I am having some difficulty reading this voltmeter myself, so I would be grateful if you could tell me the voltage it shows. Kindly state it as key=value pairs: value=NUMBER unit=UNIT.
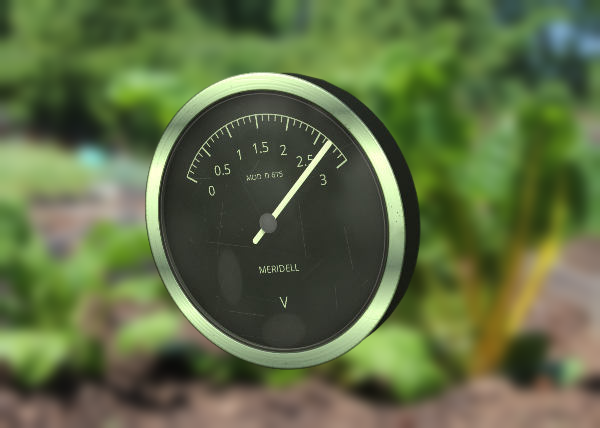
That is value=2.7 unit=V
